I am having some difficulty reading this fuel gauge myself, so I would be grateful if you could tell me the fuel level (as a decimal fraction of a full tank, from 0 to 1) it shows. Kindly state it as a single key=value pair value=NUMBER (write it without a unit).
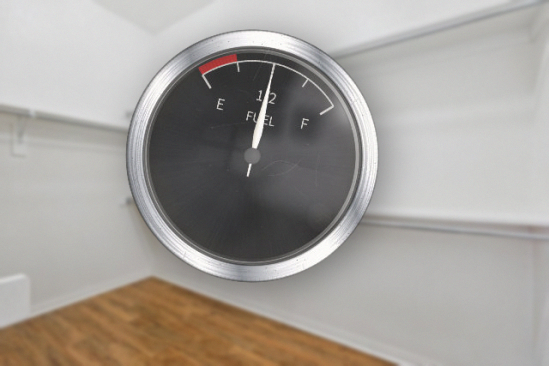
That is value=0.5
